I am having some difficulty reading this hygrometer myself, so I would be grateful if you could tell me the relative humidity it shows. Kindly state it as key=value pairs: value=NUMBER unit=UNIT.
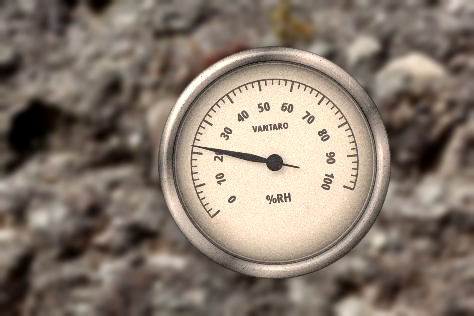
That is value=22 unit=%
